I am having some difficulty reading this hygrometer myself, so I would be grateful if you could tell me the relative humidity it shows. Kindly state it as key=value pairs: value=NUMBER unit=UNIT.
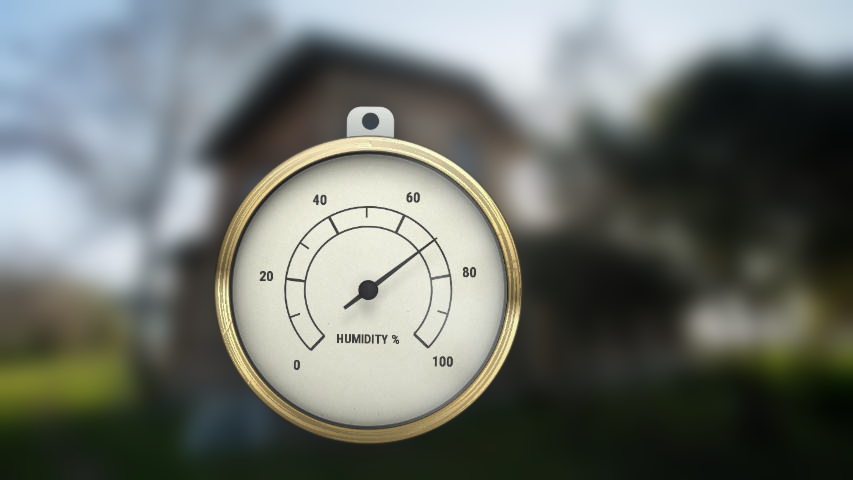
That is value=70 unit=%
